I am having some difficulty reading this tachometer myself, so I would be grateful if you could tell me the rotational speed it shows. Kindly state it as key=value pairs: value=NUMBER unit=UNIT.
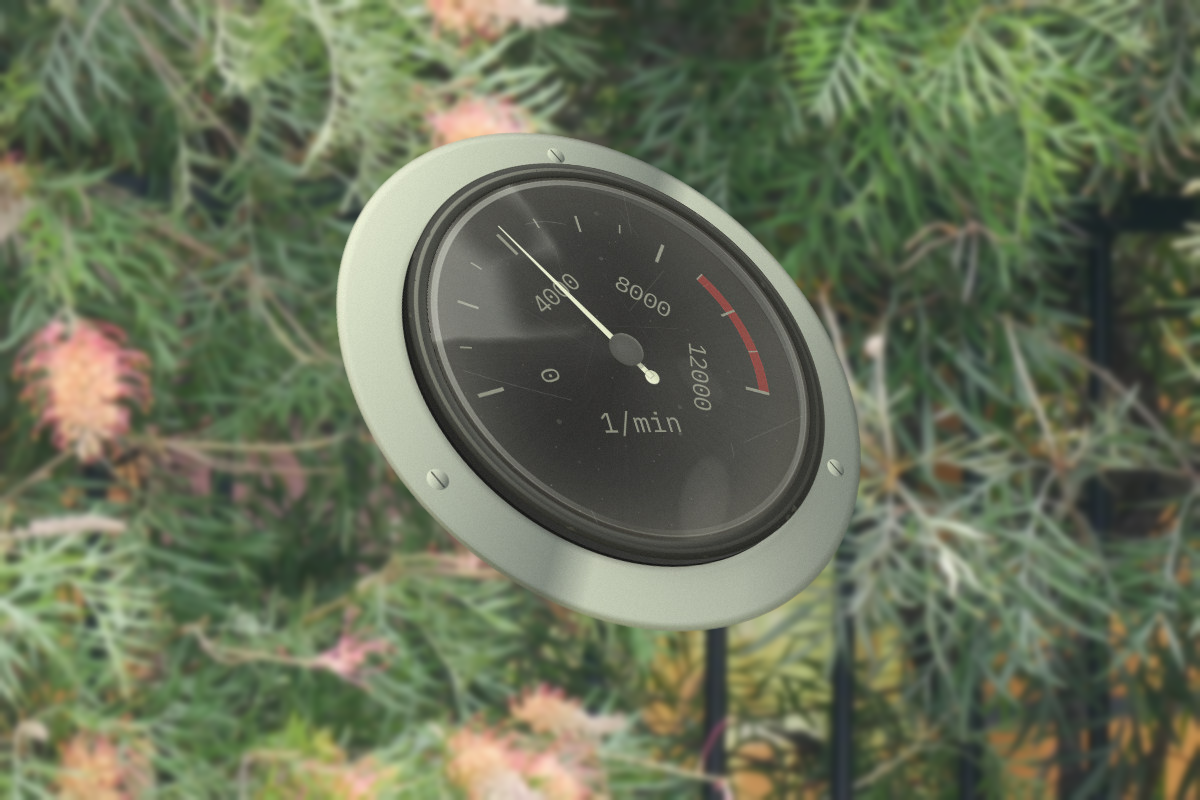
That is value=4000 unit=rpm
